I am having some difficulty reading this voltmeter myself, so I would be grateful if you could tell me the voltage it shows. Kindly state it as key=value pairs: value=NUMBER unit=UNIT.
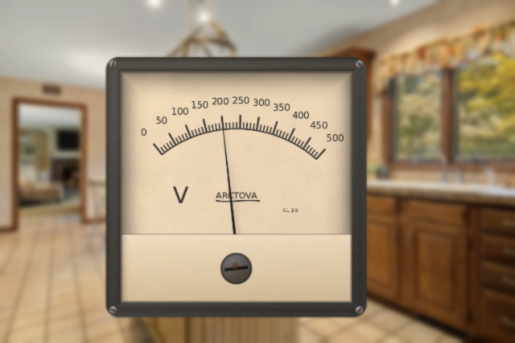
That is value=200 unit=V
